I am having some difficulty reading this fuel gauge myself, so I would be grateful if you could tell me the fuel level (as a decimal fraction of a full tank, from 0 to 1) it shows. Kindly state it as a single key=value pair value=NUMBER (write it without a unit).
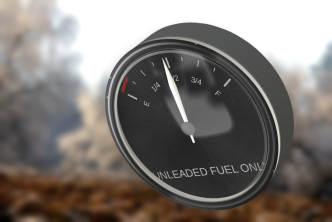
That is value=0.5
